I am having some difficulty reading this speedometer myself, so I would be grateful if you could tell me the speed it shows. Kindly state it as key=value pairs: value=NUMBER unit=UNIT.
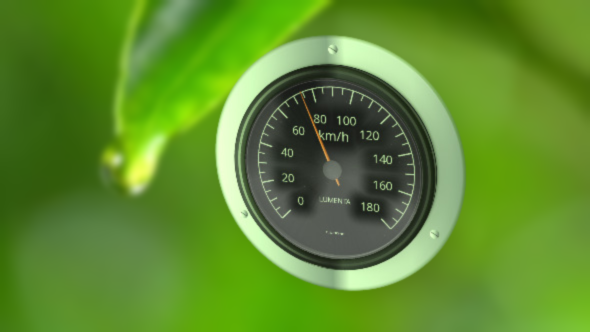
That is value=75 unit=km/h
